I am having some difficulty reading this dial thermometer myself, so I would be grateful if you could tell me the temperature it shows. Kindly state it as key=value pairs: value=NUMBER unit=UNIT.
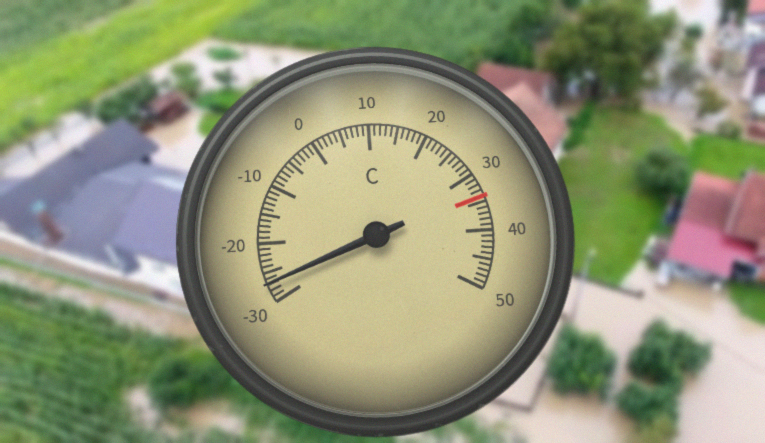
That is value=-27 unit=°C
